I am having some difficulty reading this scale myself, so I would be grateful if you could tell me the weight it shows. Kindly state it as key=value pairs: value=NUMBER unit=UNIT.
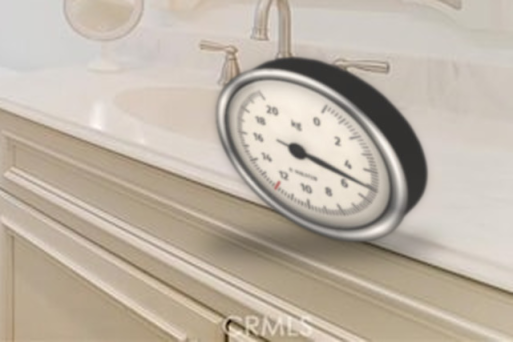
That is value=5 unit=kg
